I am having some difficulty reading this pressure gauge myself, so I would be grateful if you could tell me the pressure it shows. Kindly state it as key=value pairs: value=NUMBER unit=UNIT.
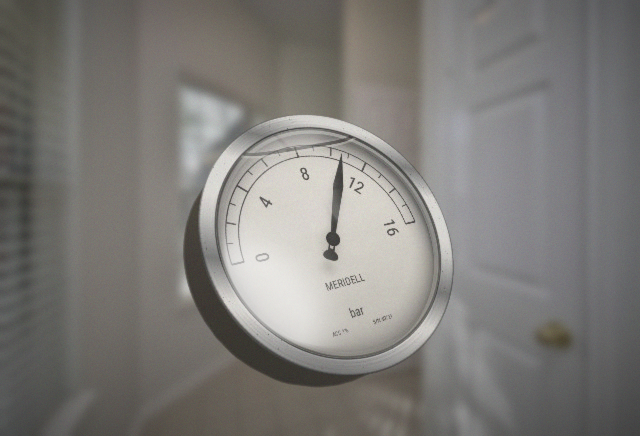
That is value=10.5 unit=bar
